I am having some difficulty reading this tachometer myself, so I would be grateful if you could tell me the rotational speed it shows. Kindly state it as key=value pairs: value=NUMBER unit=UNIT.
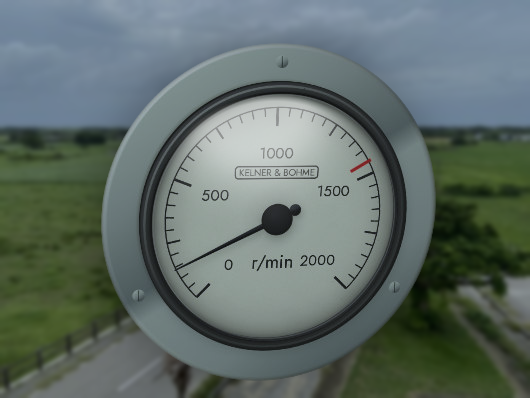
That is value=150 unit=rpm
